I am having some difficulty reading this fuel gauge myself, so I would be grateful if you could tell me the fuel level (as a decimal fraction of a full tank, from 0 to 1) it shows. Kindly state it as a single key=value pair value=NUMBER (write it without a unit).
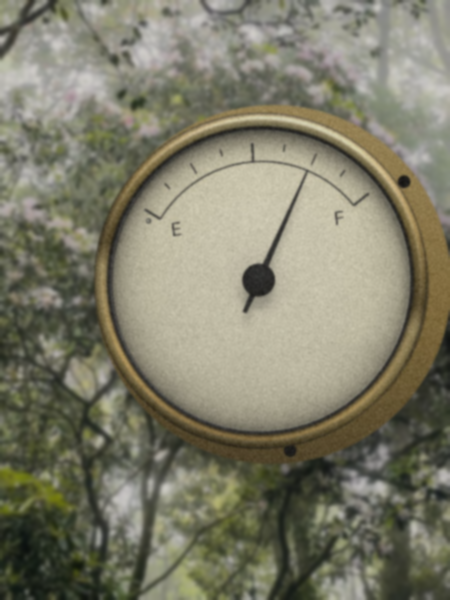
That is value=0.75
